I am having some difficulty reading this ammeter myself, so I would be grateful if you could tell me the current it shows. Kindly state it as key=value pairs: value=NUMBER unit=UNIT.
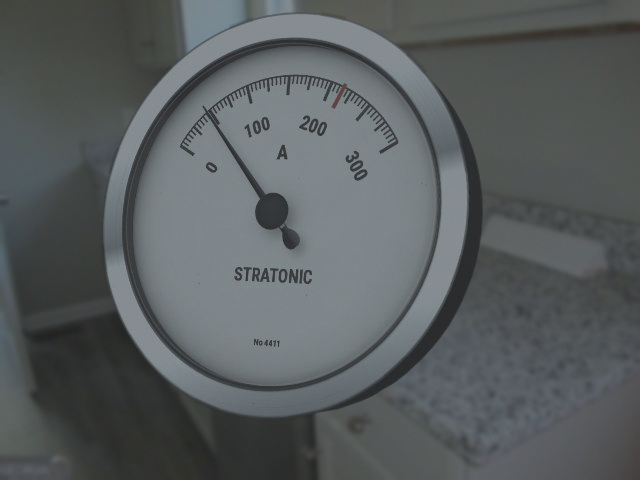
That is value=50 unit=A
